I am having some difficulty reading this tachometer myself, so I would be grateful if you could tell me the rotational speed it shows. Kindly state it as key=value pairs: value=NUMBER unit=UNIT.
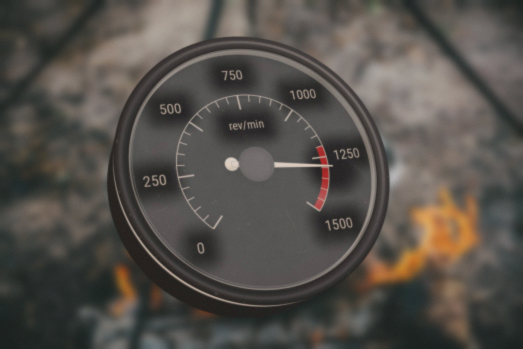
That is value=1300 unit=rpm
